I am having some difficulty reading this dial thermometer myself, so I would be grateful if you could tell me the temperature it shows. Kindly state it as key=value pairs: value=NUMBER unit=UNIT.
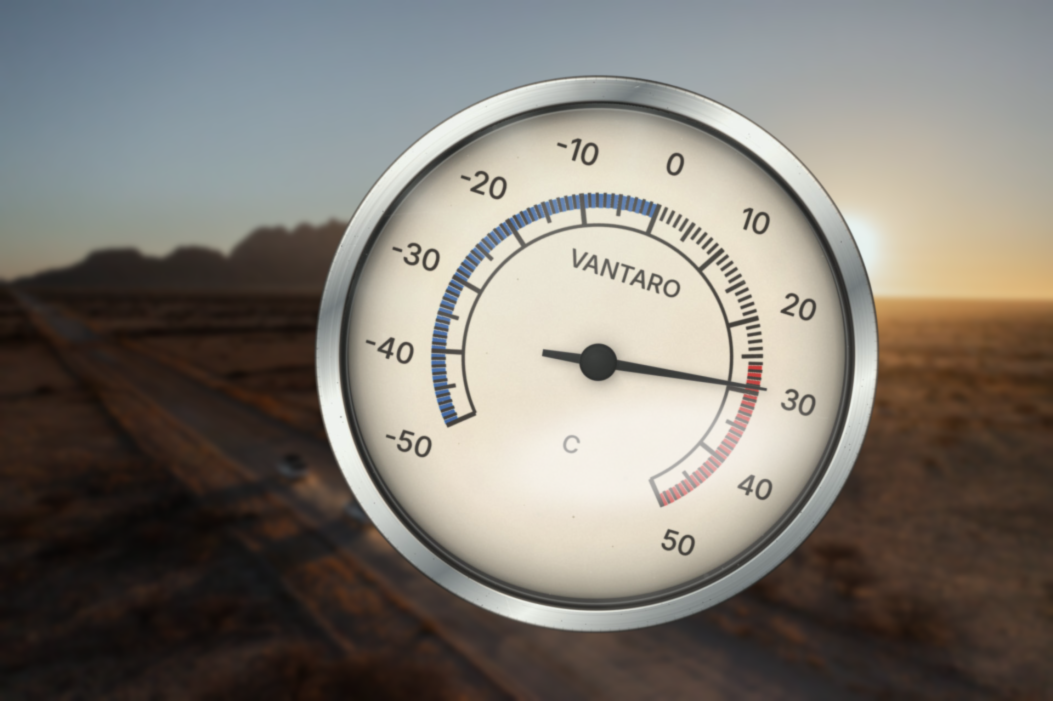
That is value=29 unit=°C
